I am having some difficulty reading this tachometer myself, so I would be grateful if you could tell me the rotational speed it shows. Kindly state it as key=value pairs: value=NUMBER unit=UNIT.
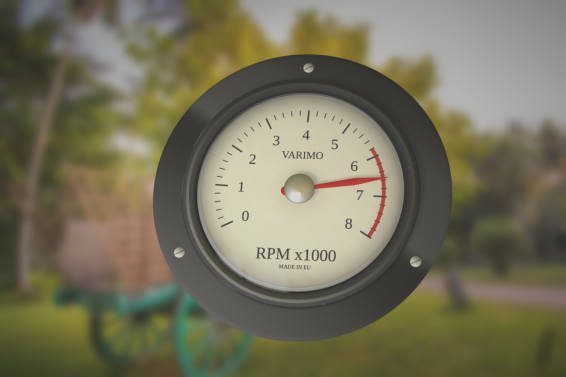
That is value=6600 unit=rpm
